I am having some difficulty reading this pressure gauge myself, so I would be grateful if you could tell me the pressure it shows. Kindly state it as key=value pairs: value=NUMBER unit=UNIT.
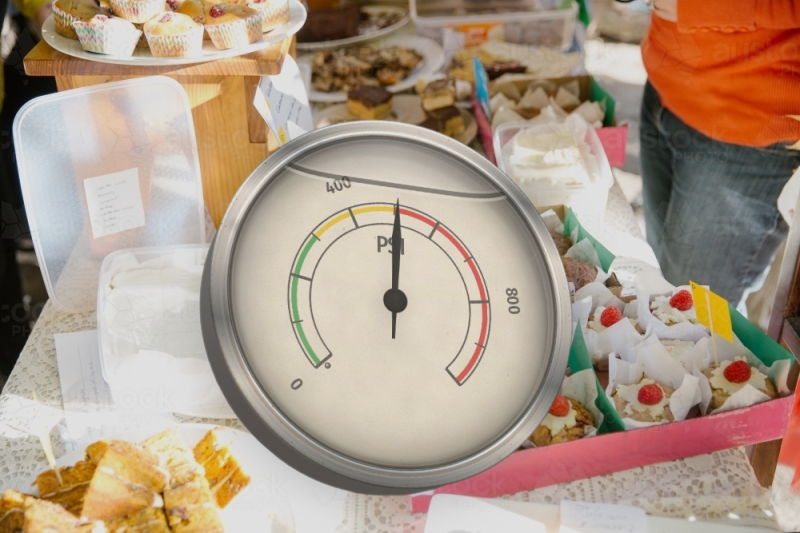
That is value=500 unit=psi
